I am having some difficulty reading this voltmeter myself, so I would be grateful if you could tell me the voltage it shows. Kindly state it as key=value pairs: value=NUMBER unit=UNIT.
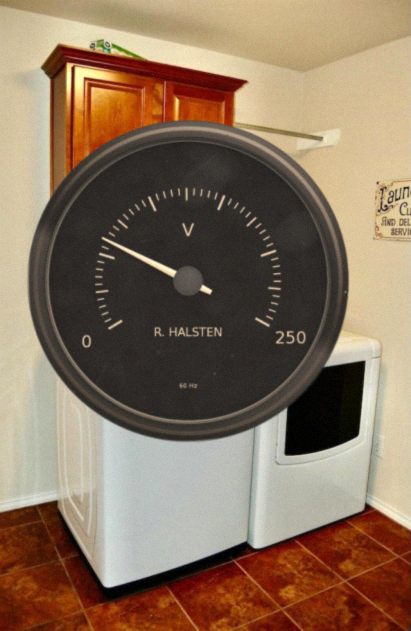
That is value=60 unit=V
